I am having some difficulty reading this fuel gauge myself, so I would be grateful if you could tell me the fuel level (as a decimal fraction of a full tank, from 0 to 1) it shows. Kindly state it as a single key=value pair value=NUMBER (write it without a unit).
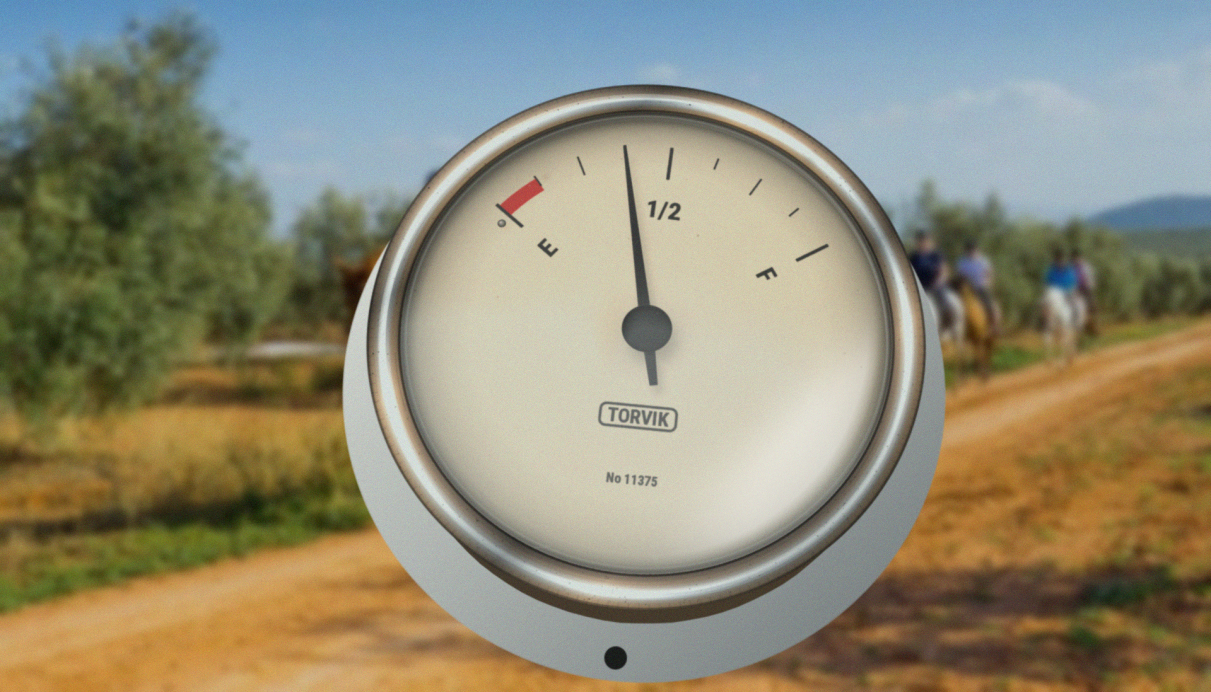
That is value=0.375
